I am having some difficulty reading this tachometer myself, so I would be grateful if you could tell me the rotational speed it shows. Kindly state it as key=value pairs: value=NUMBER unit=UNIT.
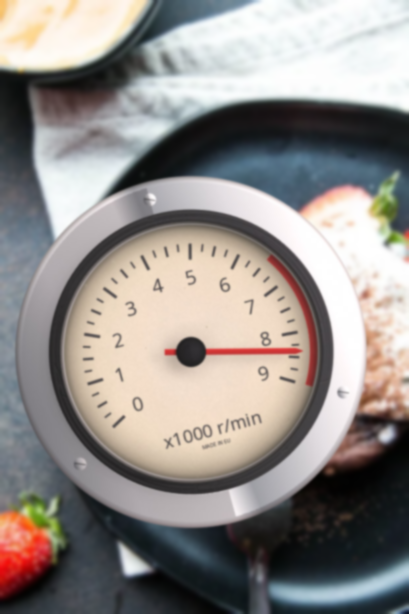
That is value=8375 unit=rpm
